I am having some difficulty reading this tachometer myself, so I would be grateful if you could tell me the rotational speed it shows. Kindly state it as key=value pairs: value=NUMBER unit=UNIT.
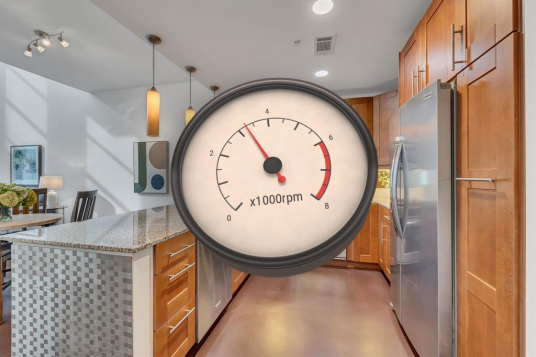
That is value=3250 unit=rpm
